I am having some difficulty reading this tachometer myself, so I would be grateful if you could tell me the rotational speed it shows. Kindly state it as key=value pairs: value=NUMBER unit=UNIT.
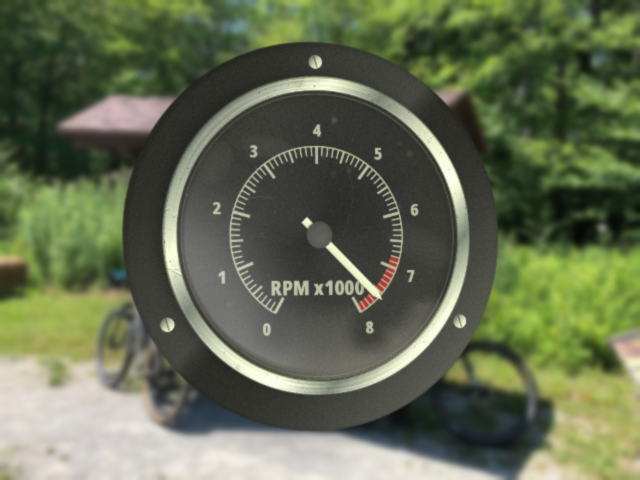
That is value=7600 unit=rpm
